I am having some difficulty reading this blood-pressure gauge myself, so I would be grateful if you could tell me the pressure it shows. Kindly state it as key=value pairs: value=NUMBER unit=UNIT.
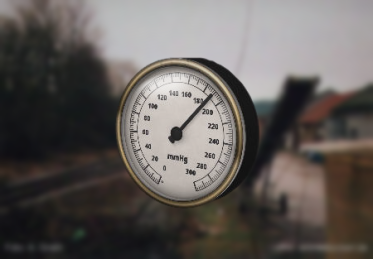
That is value=190 unit=mmHg
